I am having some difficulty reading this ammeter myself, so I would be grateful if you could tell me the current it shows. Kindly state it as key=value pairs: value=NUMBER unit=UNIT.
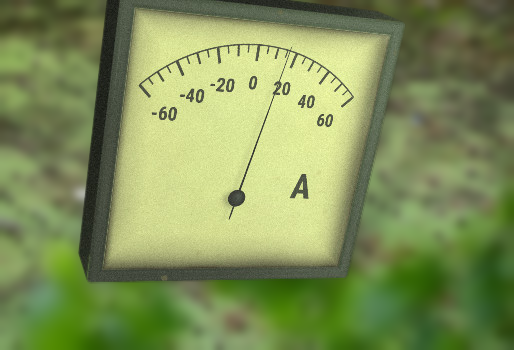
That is value=15 unit=A
